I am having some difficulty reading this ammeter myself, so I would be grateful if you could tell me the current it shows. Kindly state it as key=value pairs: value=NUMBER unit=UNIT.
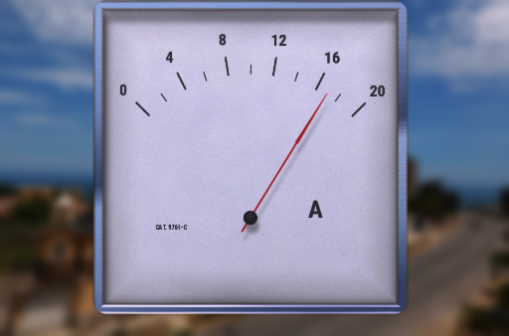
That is value=17 unit=A
